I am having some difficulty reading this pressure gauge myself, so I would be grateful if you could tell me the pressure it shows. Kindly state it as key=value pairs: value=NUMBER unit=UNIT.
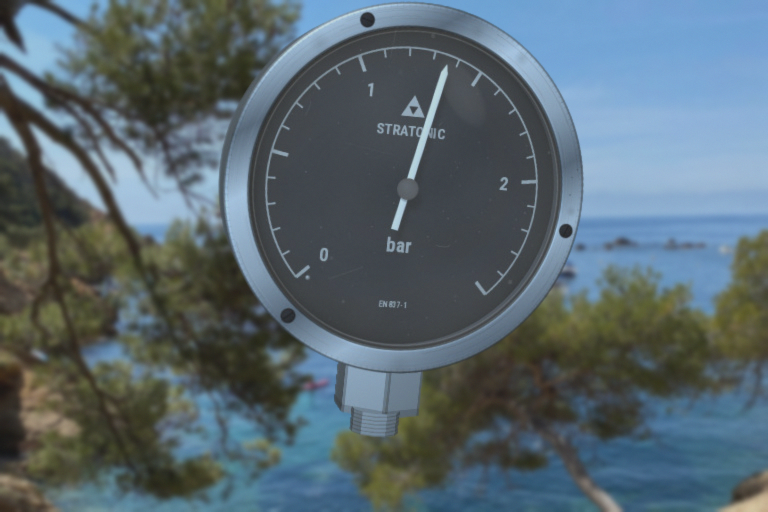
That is value=1.35 unit=bar
